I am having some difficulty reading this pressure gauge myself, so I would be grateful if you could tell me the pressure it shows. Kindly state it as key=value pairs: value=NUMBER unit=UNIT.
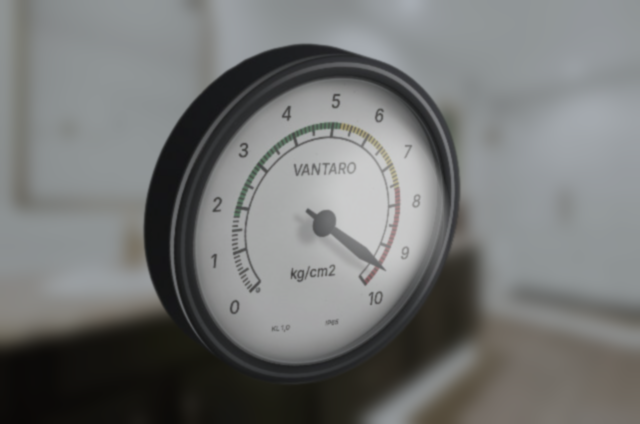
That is value=9.5 unit=kg/cm²
